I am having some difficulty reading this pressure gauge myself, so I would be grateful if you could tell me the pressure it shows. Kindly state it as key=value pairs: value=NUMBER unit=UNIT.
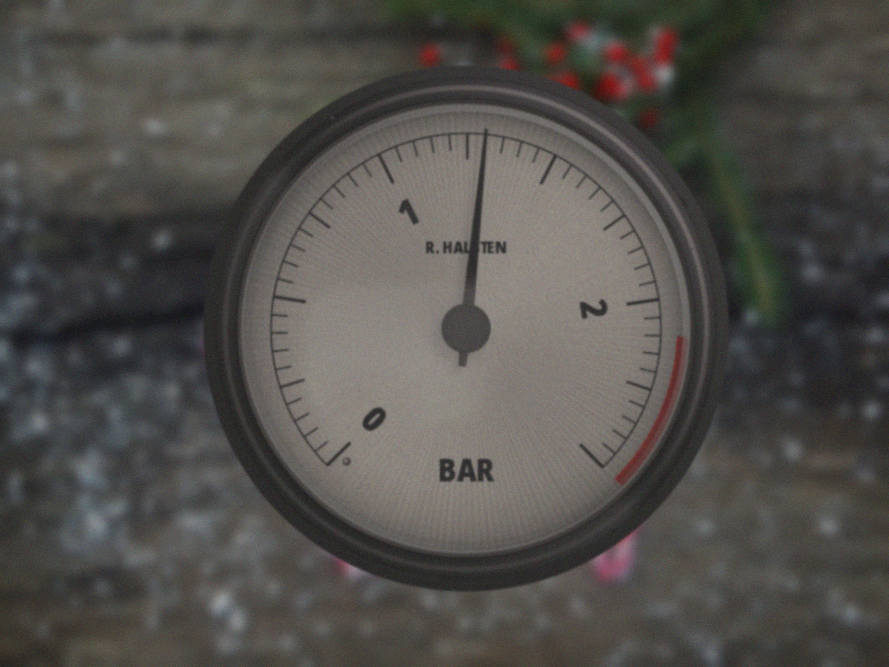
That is value=1.3 unit=bar
